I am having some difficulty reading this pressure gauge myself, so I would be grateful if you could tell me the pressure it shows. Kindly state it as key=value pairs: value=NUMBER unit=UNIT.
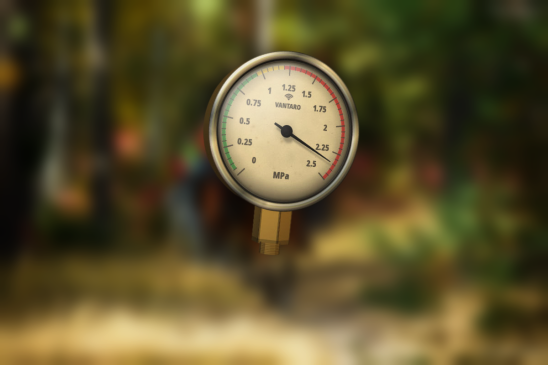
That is value=2.35 unit=MPa
